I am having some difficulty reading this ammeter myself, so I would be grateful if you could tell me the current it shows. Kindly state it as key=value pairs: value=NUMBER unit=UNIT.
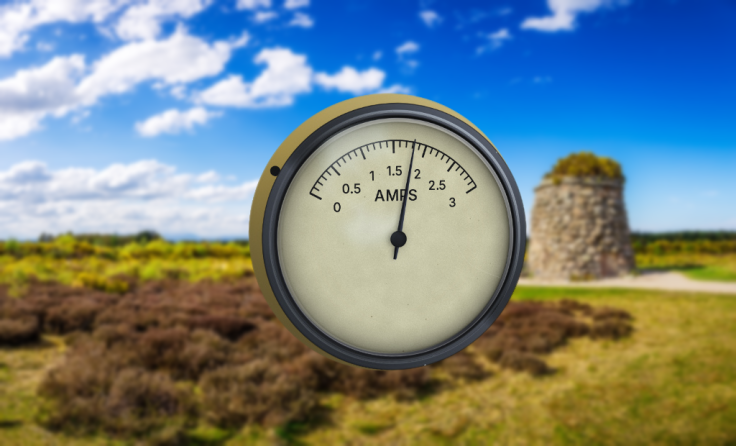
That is value=1.8 unit=A
